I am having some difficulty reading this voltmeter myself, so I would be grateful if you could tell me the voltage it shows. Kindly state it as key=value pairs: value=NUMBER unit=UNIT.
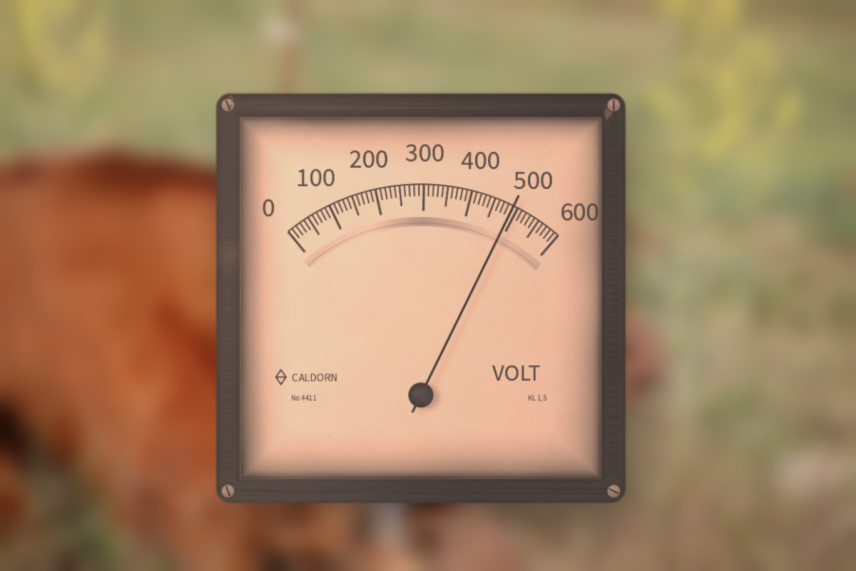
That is value=490 unit=V
